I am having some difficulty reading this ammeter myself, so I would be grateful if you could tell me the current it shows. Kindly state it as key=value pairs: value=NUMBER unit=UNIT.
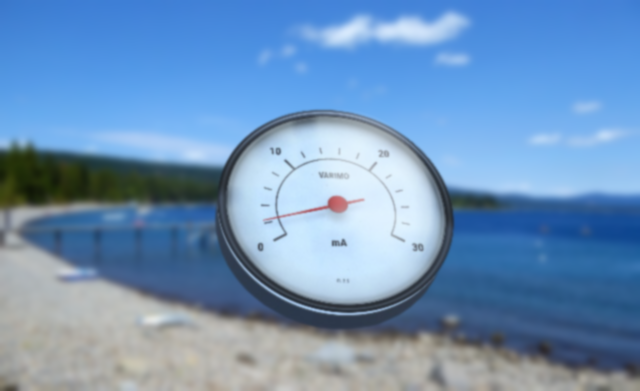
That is value=2 unit=mA
